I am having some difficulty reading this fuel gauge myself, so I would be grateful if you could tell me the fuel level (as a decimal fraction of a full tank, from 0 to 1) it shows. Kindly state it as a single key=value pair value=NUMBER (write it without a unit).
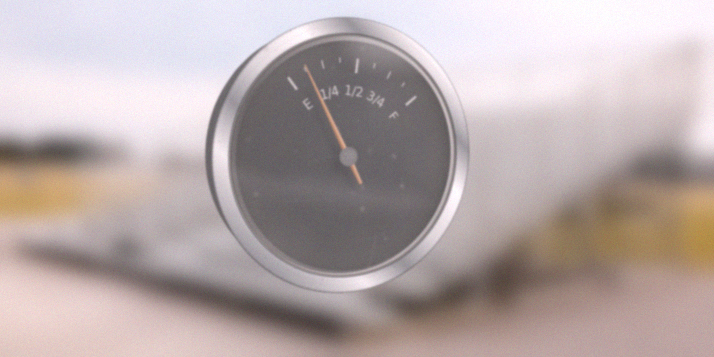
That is value=0.125
